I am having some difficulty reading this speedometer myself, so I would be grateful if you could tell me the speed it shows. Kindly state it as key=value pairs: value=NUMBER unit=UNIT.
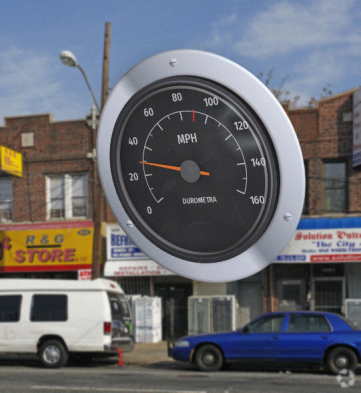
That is value=30 unit=mph
